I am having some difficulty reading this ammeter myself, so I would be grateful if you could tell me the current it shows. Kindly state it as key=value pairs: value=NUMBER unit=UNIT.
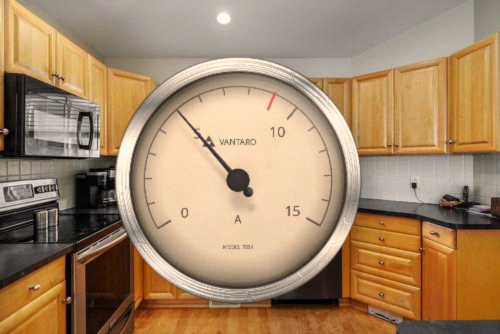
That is value=5 unit=A
